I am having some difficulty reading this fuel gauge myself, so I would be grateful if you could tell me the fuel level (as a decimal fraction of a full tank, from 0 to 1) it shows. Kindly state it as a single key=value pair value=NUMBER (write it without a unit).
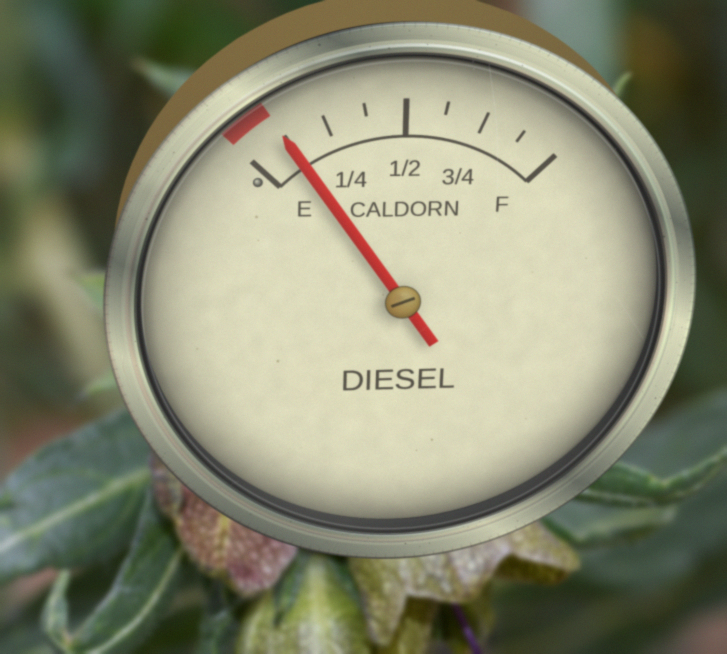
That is value=0.125
